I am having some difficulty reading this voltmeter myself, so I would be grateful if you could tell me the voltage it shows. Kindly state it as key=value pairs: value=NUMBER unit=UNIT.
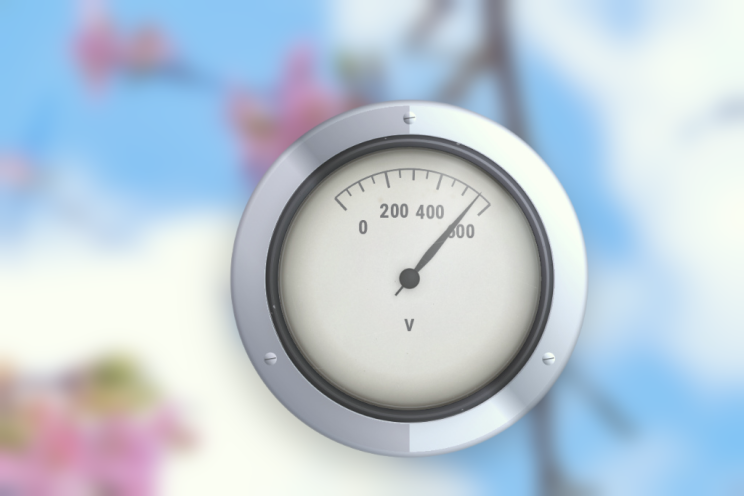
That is value=550 unit=V
